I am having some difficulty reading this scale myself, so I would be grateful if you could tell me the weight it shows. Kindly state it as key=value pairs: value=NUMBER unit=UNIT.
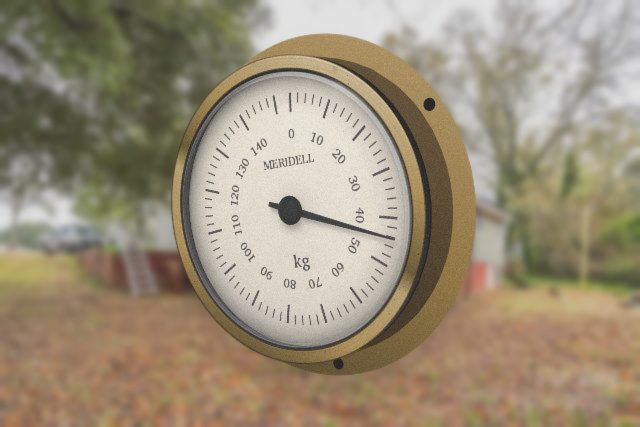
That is value=44 unit=kg
